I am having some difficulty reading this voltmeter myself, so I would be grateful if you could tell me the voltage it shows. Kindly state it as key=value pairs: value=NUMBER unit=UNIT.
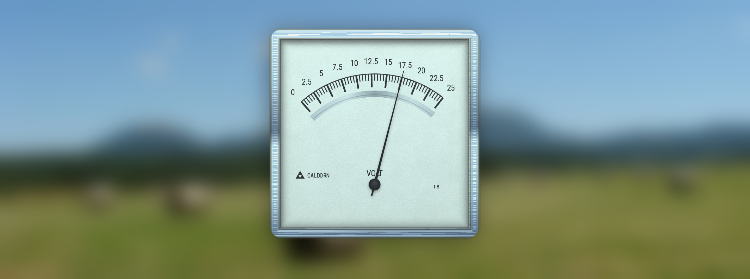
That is value=17.5 unit=V
